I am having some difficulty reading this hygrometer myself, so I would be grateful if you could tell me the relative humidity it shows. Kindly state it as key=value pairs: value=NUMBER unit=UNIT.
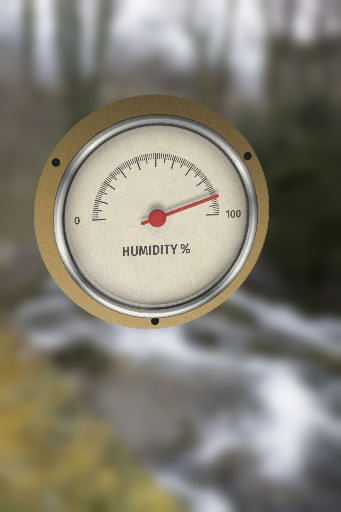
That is value=90 unit=%
